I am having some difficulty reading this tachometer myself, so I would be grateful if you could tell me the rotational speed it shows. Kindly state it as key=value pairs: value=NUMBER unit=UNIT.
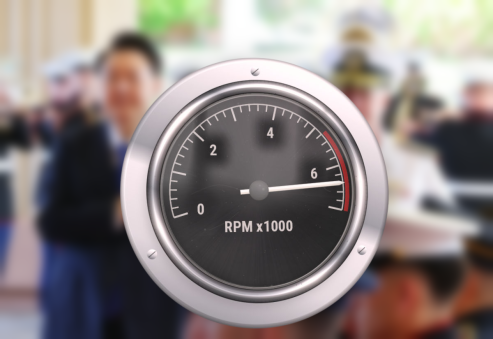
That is value=6400 unit=rpm
